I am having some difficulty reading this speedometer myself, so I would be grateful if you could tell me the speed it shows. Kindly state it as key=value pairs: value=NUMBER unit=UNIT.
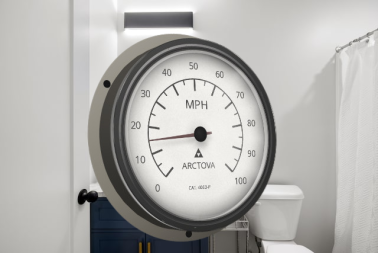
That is value=15 unit=mph
